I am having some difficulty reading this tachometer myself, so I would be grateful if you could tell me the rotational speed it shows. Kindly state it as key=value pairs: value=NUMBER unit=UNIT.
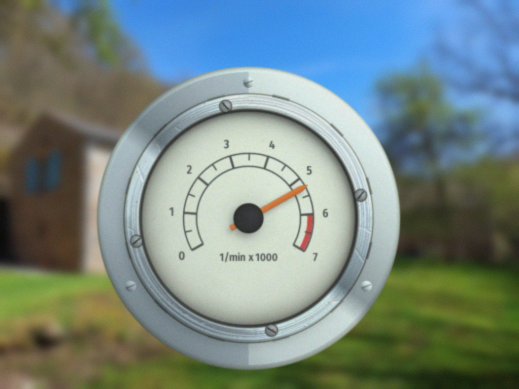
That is value=5250 unit=rpm
